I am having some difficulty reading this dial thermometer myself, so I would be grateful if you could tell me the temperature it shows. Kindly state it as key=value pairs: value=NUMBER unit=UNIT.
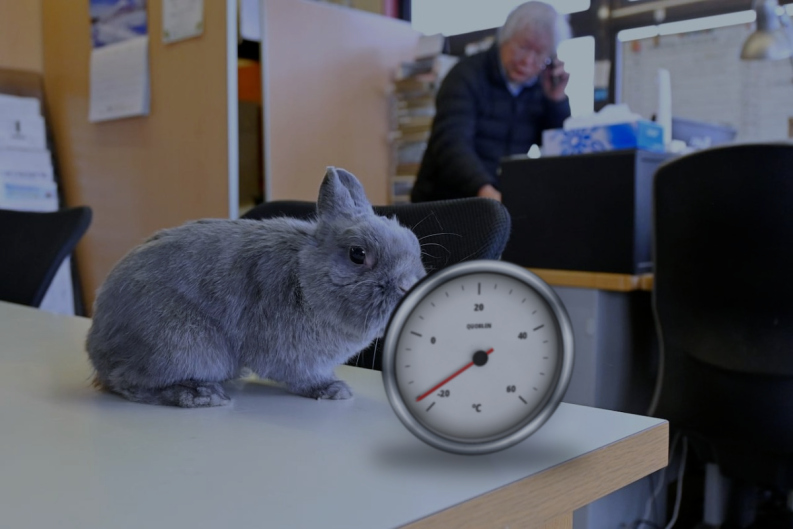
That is value=-16 unit=°C
